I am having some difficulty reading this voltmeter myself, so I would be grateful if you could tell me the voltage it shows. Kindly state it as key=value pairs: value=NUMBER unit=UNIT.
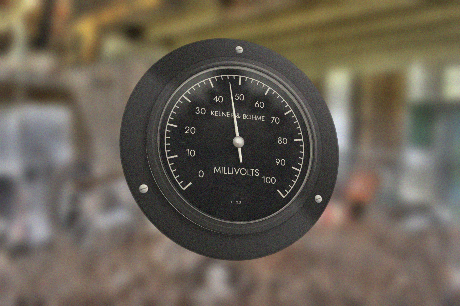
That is value=46 unit=mV
